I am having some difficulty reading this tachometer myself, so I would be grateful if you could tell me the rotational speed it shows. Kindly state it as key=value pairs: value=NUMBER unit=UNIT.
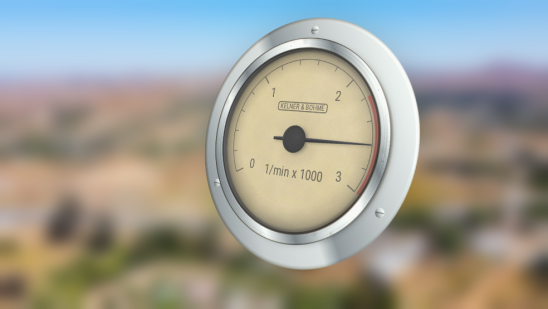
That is value=2600 unit=rpm
